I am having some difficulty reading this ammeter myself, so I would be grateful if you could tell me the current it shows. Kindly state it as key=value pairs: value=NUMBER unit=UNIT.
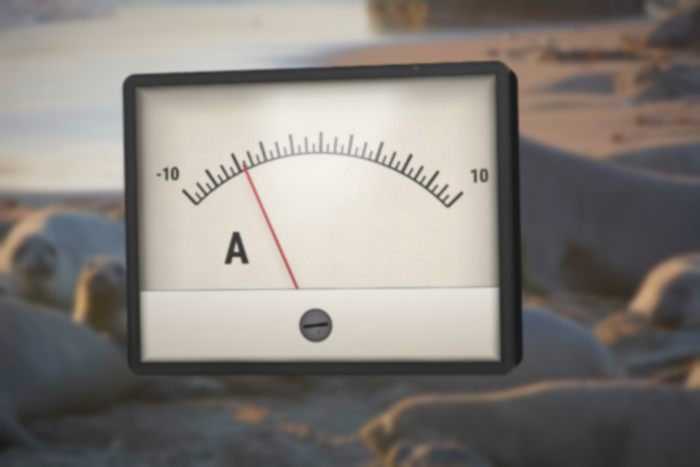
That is value=-5.5 unit=A
